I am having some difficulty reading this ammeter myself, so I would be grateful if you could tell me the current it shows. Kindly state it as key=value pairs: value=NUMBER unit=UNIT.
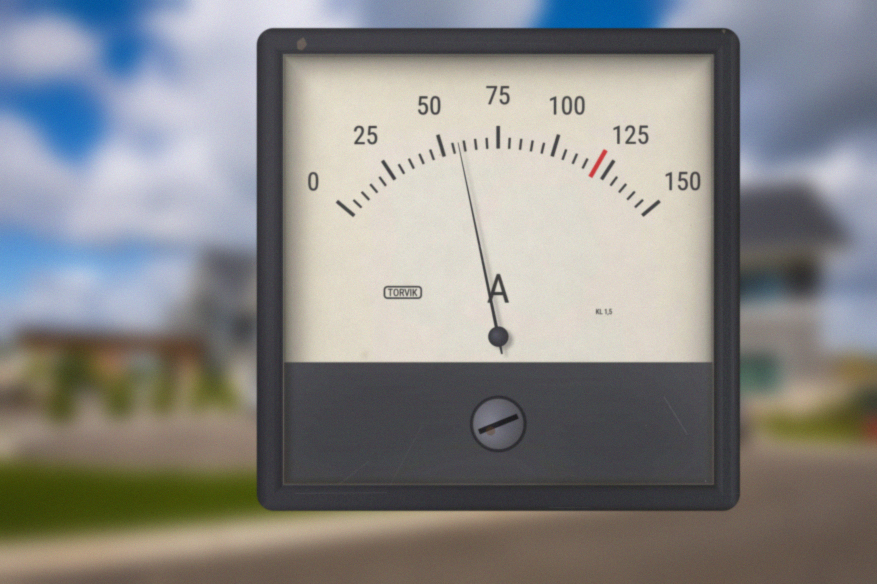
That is value=57.5 unit=A
